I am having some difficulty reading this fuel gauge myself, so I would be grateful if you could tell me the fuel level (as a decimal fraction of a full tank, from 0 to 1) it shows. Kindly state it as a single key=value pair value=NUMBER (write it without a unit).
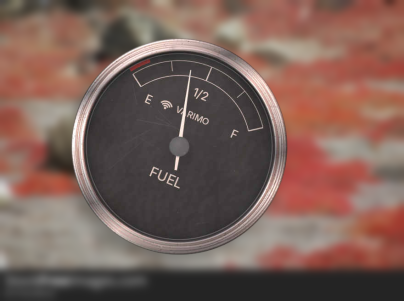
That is value=0.375
